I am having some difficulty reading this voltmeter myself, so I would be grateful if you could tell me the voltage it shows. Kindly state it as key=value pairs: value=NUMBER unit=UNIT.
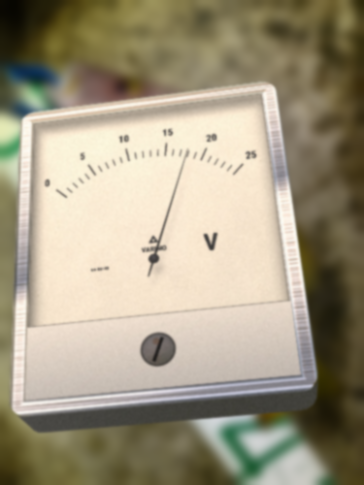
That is value=18 unit=V
